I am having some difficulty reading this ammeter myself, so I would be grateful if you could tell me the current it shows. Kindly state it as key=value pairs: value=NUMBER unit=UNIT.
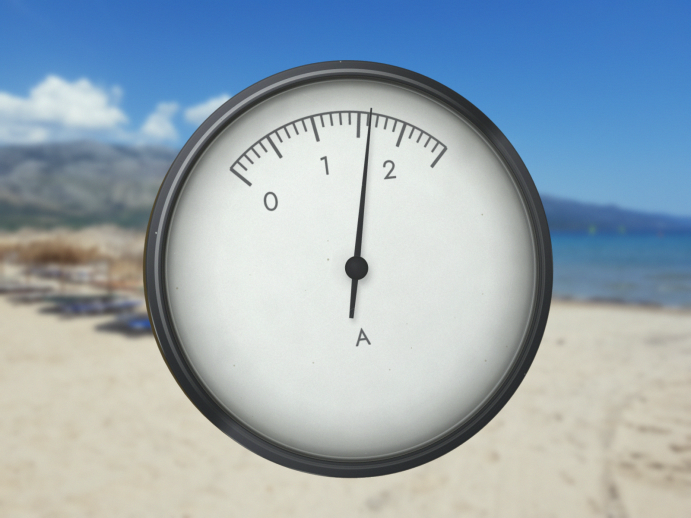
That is value=1.6 unit=A
